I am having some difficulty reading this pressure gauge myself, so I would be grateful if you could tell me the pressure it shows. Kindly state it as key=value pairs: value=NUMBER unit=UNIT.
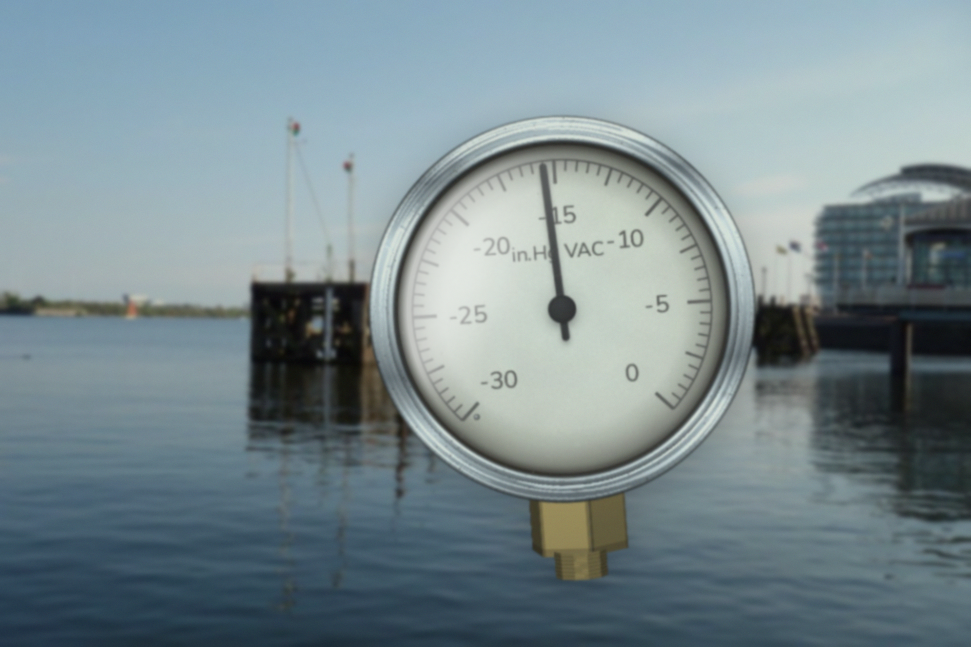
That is value=-15.5 unit=inHg
